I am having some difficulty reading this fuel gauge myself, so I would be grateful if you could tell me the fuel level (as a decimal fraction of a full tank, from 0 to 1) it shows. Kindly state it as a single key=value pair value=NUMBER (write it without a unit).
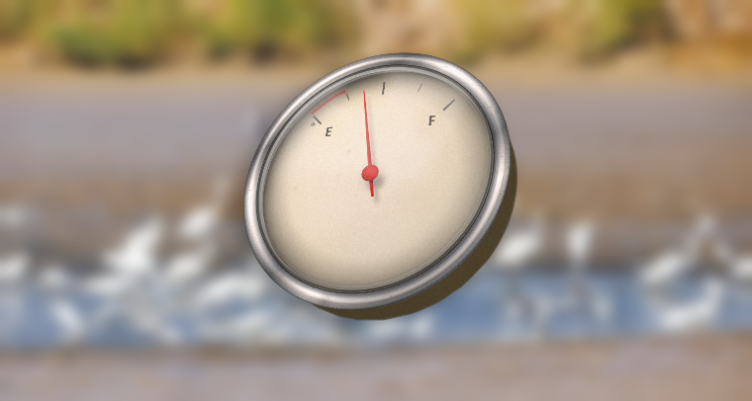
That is value=0.375
